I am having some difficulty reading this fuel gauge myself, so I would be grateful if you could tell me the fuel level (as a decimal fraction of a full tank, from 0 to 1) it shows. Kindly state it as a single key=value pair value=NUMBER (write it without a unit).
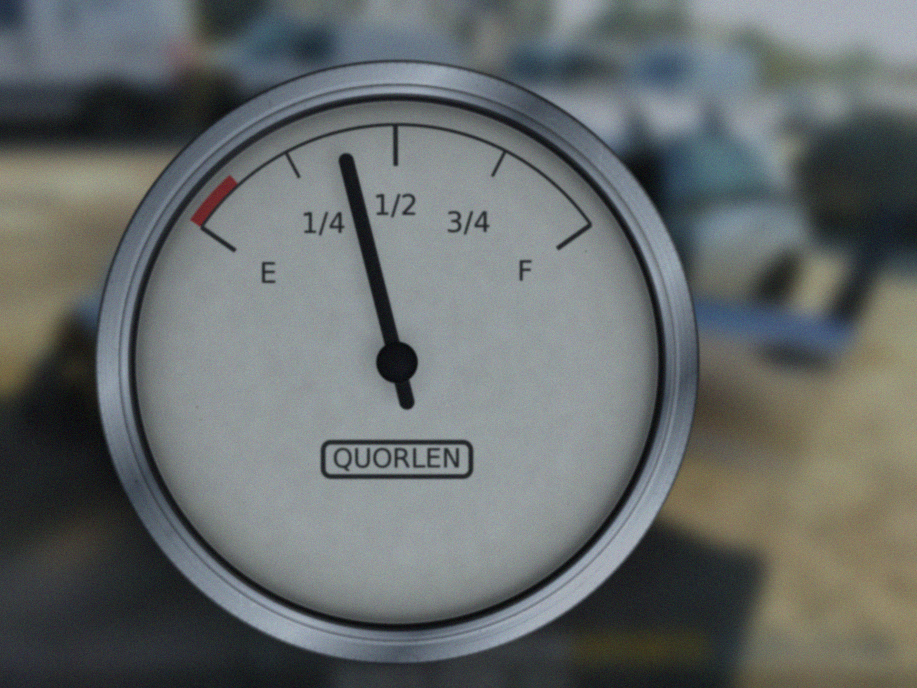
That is value=0.375
